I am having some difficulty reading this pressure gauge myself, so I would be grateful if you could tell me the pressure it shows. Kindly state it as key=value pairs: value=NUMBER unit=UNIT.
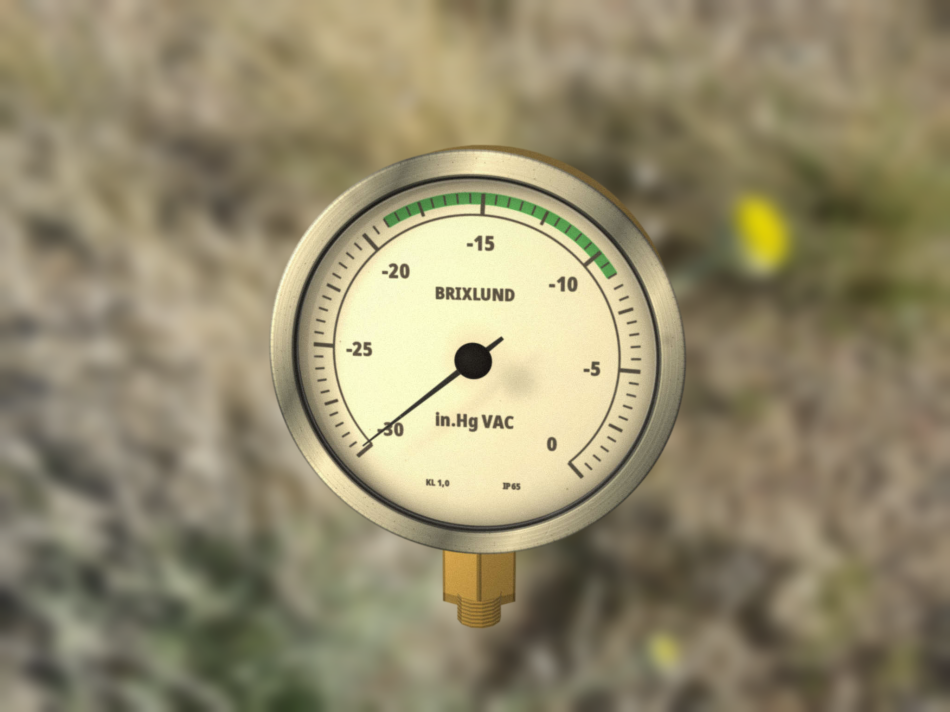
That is value=-29.75 unit=inHg
